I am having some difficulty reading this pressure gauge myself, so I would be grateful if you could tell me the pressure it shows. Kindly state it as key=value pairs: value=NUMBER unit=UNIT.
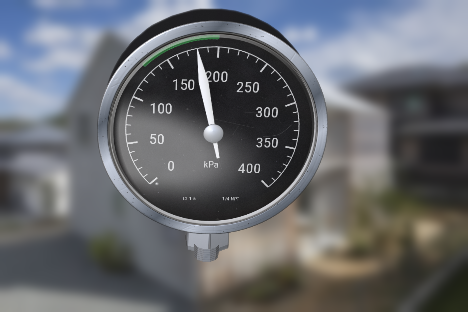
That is value=180 unit=kPa
